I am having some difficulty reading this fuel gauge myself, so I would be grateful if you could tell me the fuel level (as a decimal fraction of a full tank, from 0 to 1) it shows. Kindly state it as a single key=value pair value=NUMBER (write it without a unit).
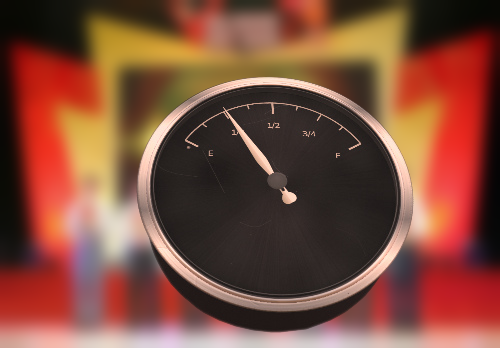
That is value=0.25
